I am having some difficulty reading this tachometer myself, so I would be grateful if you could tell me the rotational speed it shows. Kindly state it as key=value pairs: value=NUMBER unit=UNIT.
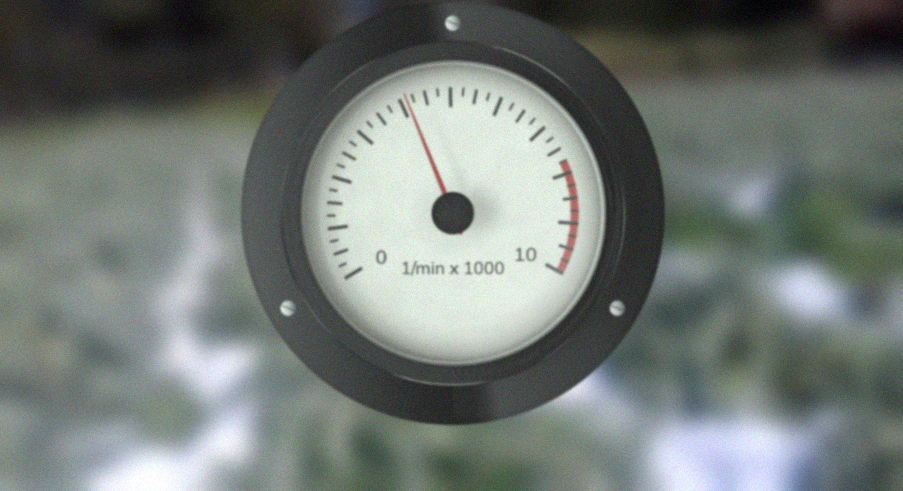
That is value=4125 unit=rpm
